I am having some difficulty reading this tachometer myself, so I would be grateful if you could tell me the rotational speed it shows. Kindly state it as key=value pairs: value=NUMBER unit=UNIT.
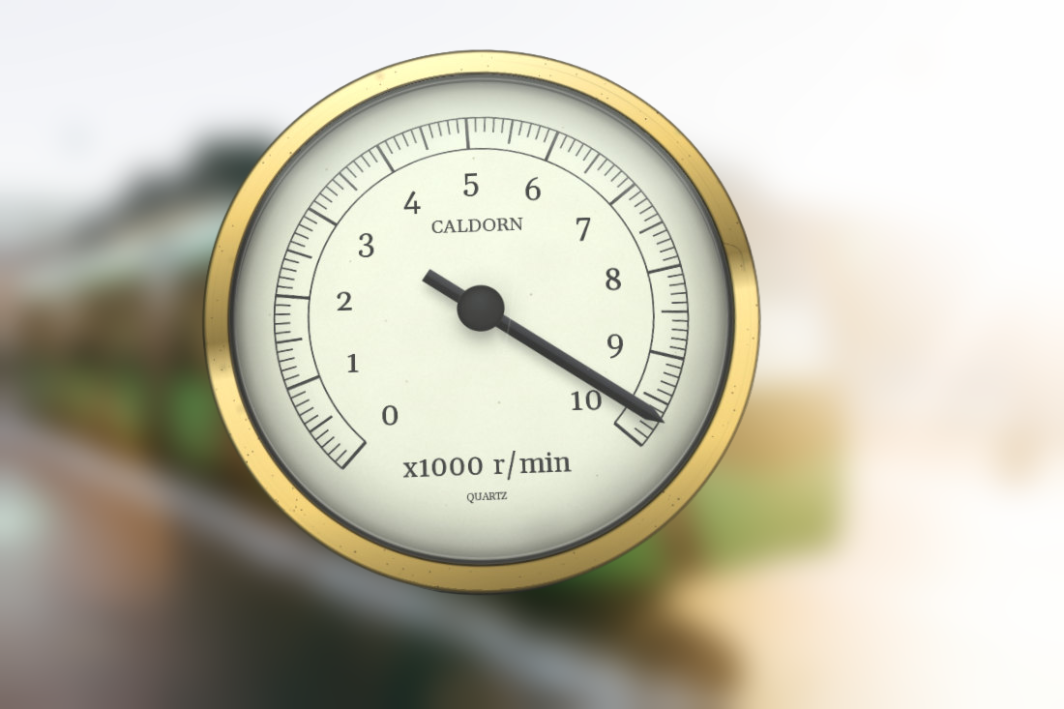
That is value=9700 unit=rpm
